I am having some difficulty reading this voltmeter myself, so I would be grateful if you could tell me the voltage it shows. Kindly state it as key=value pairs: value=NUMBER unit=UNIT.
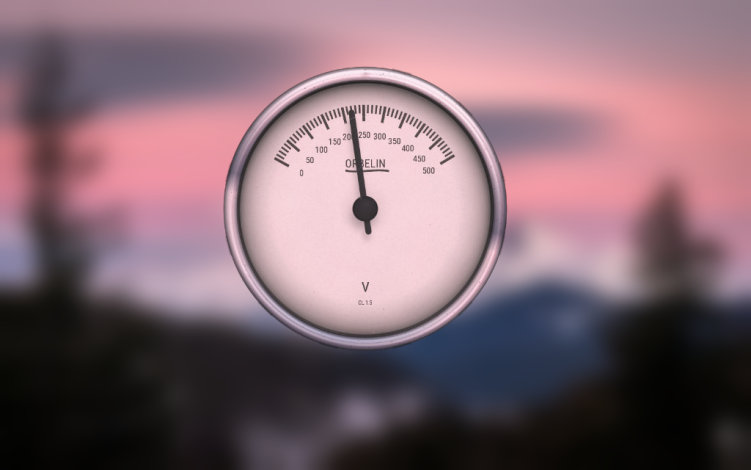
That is value=220 unit=V
